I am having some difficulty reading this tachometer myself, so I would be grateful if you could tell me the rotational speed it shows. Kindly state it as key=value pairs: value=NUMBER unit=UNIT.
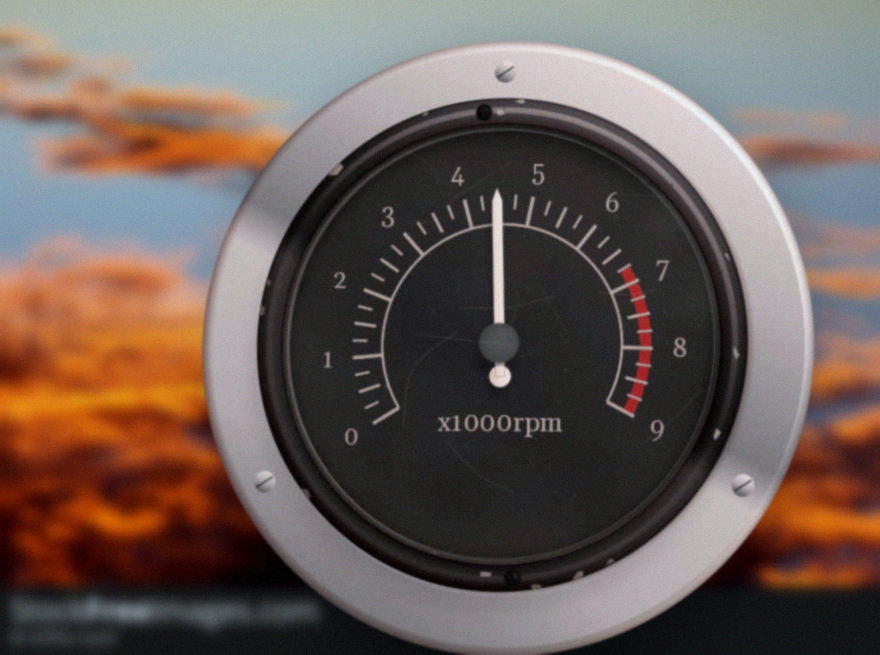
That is value=4500 unit=rpm
